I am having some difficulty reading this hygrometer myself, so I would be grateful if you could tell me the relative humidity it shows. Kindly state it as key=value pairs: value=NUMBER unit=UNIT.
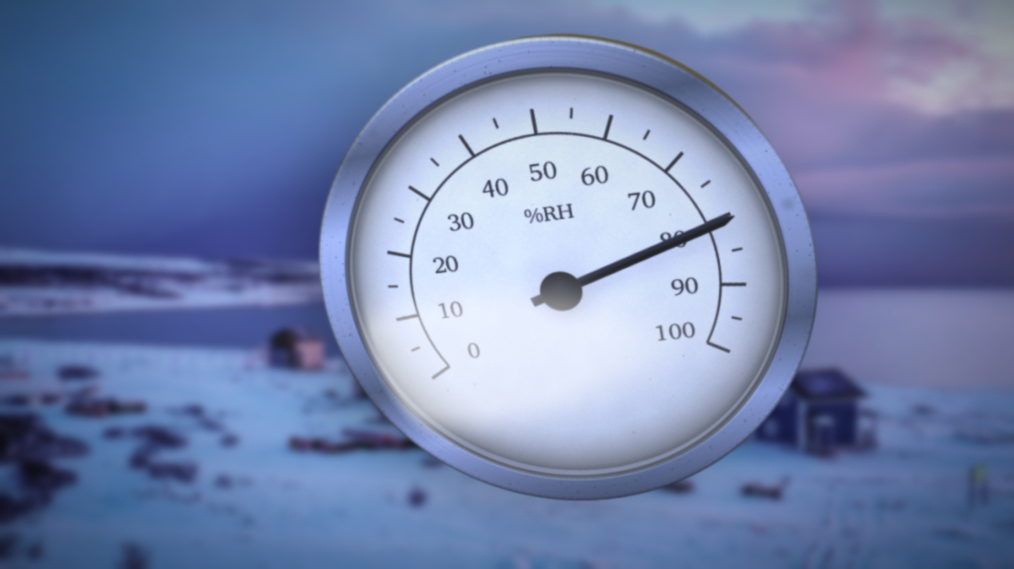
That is value=80 unit=%
